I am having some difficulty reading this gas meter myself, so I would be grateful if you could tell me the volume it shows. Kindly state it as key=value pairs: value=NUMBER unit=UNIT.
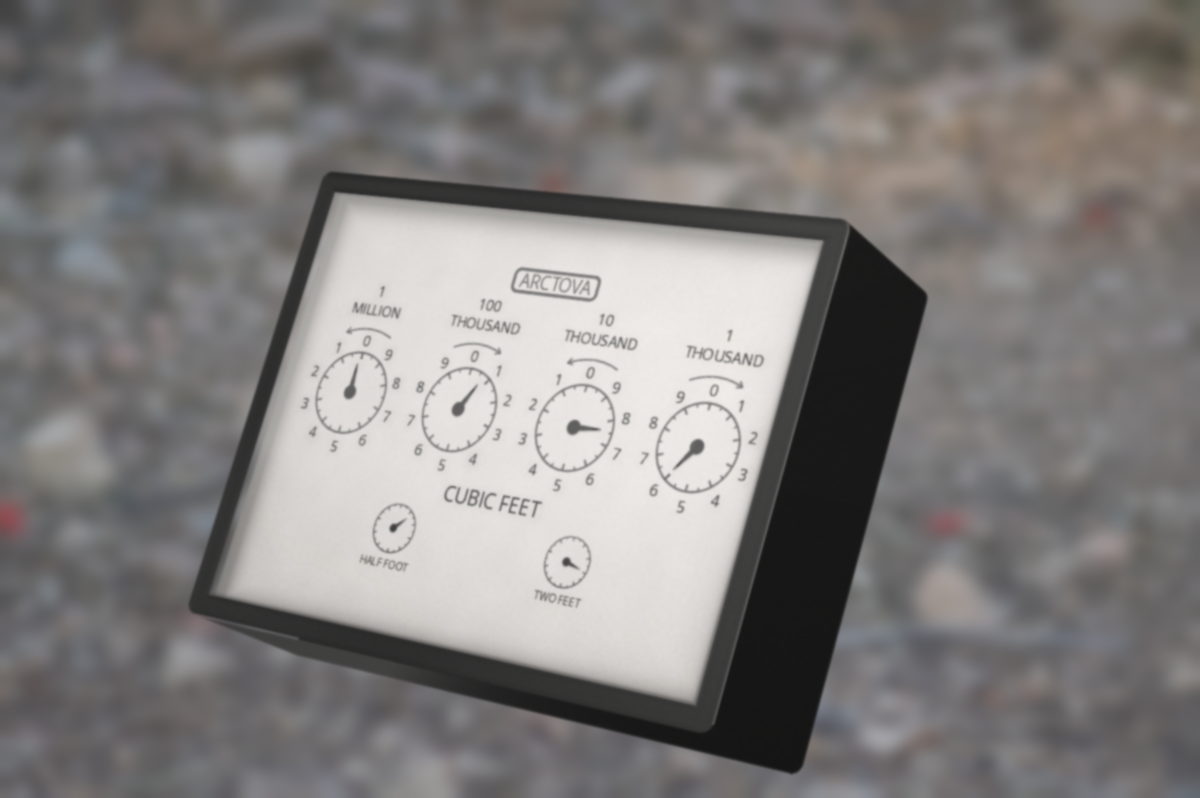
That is value=7600 unit=ft³
